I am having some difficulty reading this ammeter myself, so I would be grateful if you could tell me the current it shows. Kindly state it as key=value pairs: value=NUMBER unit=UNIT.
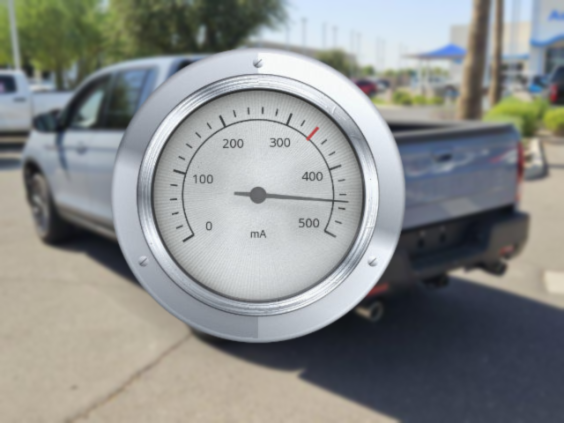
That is value=450 unit=mA
